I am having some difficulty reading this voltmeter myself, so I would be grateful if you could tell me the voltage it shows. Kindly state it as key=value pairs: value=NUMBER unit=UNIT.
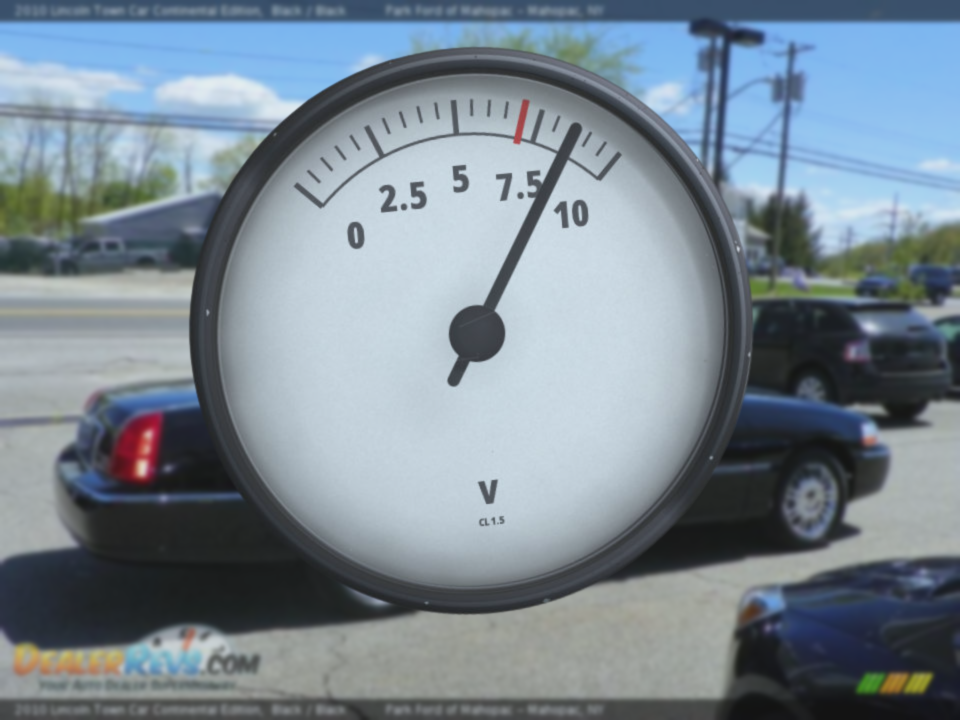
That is value=8.5 unit=V
